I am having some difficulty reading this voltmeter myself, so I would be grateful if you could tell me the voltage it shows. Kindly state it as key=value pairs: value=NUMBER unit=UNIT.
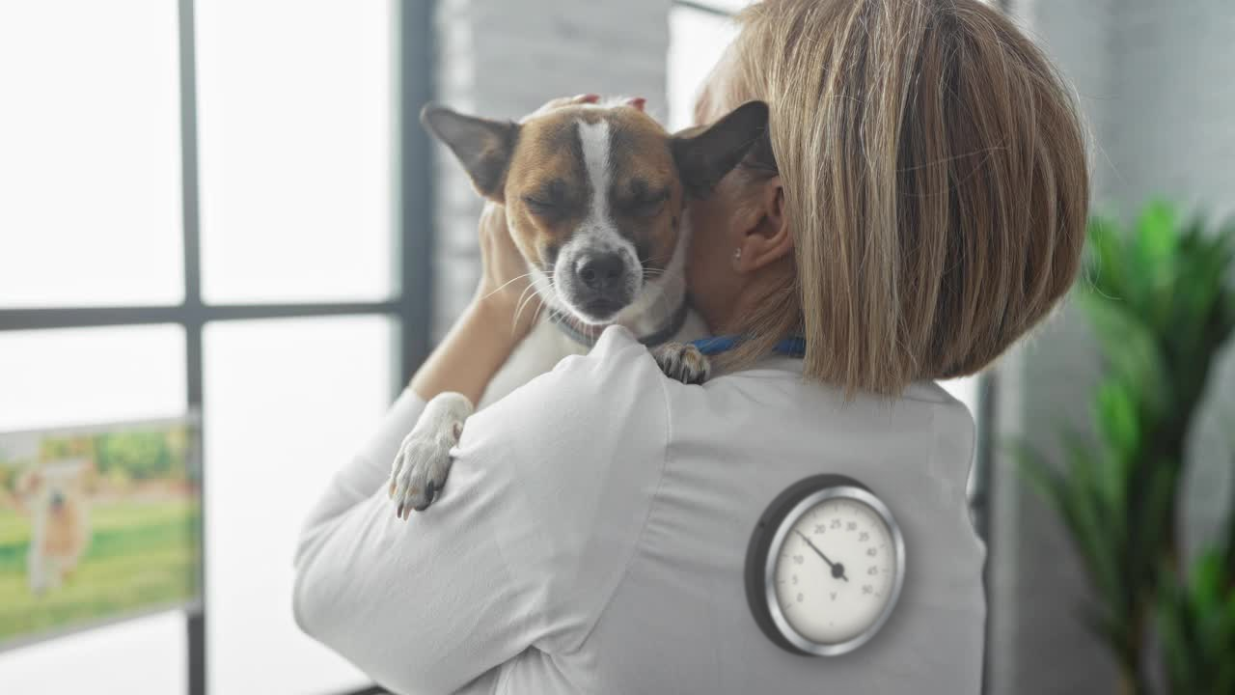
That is value=15 unit=V
